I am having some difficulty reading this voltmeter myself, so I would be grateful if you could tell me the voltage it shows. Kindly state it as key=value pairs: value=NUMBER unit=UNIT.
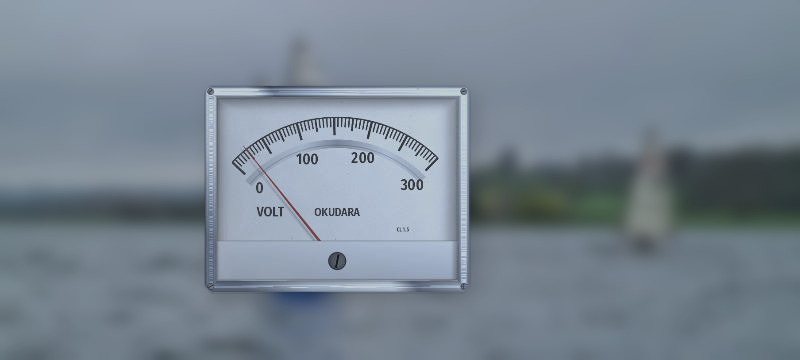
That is value=25 unit=V
